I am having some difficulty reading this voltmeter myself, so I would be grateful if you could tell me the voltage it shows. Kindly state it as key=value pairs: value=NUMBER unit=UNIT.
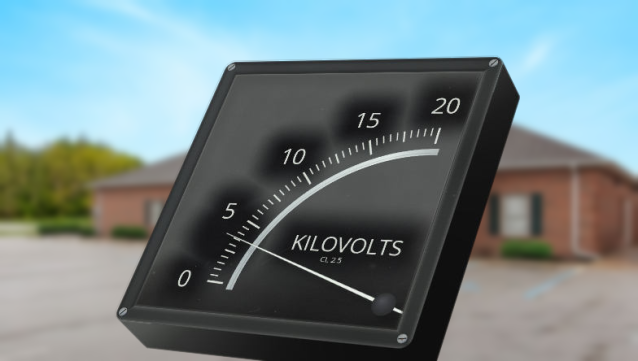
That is value=3.5 unit=kV
